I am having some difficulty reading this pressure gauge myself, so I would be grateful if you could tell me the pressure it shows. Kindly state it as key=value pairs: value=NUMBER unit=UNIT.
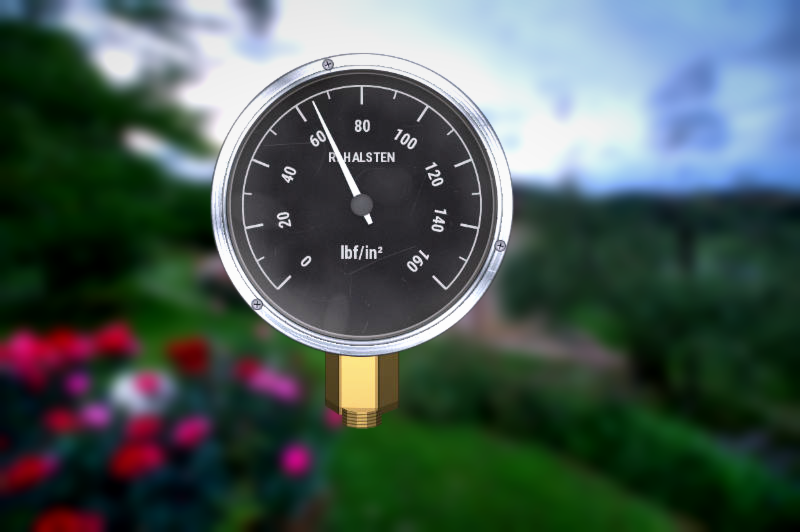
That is value=65 unit=psi
